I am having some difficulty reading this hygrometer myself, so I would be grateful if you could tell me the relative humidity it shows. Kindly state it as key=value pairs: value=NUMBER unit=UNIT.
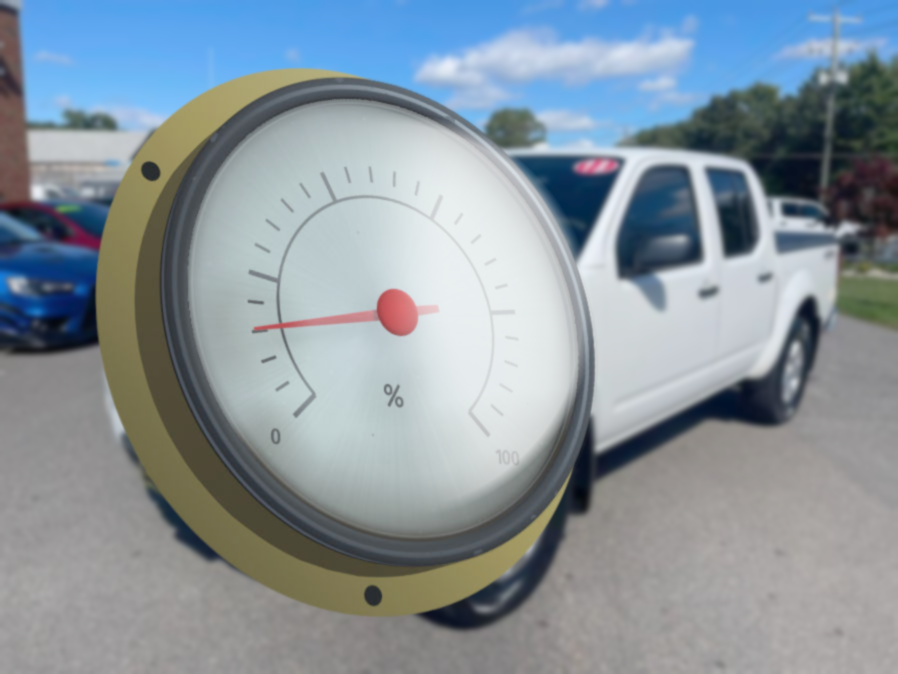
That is value=12 unit=%
